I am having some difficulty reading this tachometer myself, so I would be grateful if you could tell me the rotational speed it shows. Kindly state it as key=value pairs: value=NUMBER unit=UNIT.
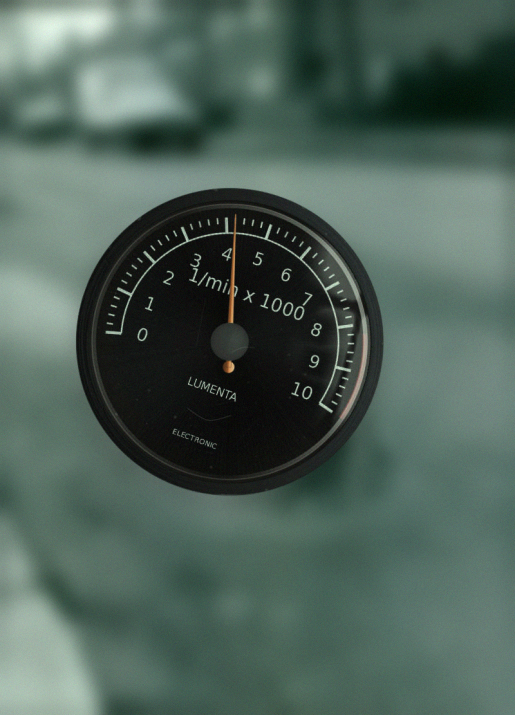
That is value=4200 unit=rpm
